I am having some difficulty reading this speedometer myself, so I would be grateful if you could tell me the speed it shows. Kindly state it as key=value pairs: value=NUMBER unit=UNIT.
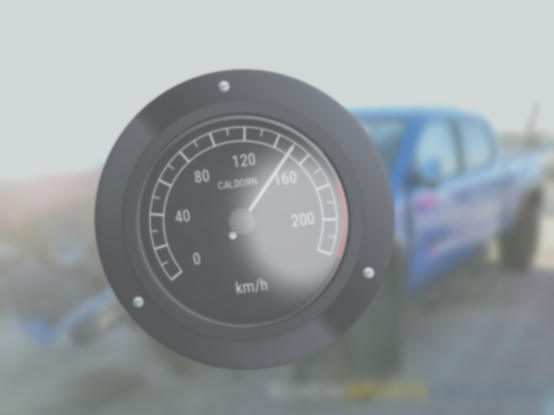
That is value=150 unit=km/h
